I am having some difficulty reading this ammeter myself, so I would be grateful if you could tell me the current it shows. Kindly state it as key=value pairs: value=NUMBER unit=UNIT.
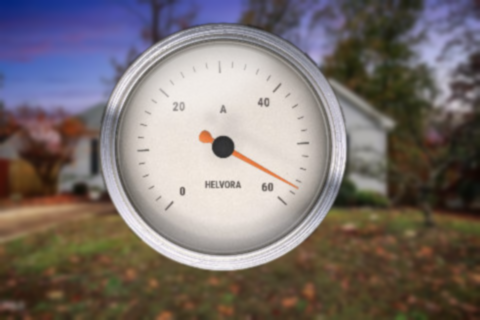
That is value=57 unit=A
